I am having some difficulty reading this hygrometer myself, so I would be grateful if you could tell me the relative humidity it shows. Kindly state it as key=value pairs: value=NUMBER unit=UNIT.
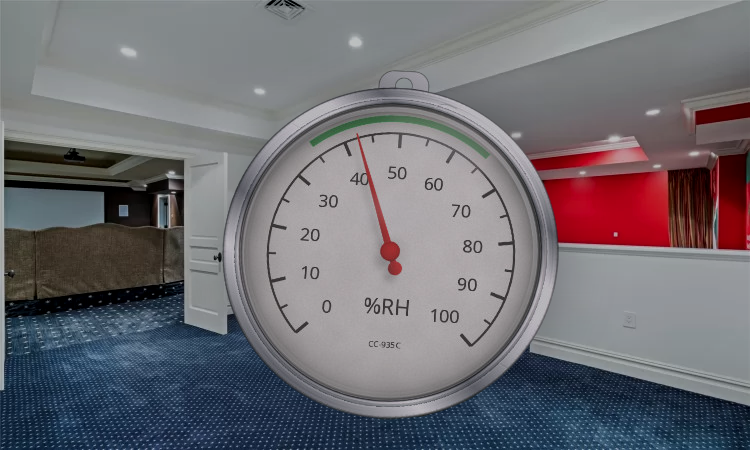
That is value=42.5 unit=%
